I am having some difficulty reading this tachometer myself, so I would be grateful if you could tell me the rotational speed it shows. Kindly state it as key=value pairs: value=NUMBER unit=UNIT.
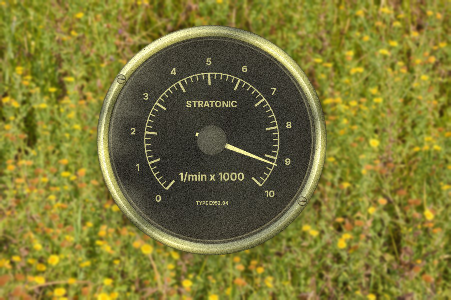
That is value=9200 unit=rpm
